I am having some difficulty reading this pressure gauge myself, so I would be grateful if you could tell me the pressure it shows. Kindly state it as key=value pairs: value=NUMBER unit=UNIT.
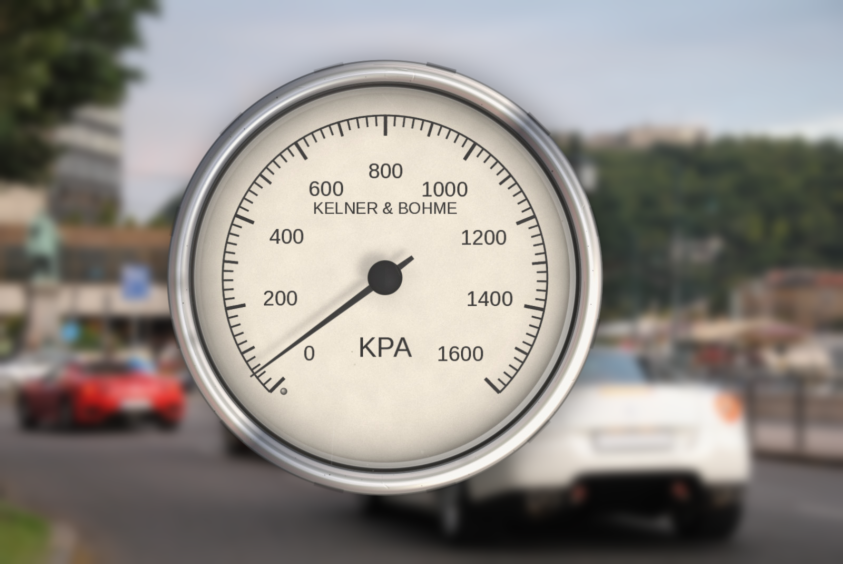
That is value=50 unit=kPa
